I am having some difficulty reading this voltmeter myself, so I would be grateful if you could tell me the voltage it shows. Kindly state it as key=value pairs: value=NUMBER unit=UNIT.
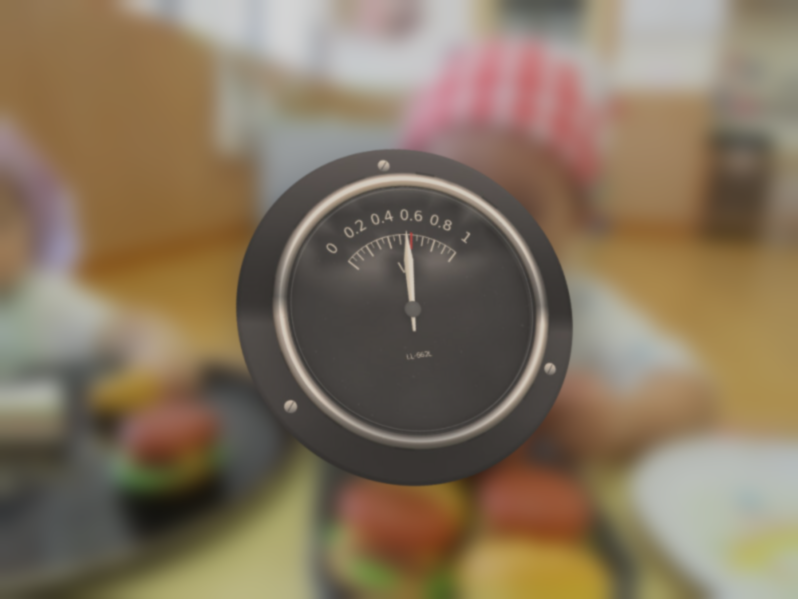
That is value=0.55 unit=V
